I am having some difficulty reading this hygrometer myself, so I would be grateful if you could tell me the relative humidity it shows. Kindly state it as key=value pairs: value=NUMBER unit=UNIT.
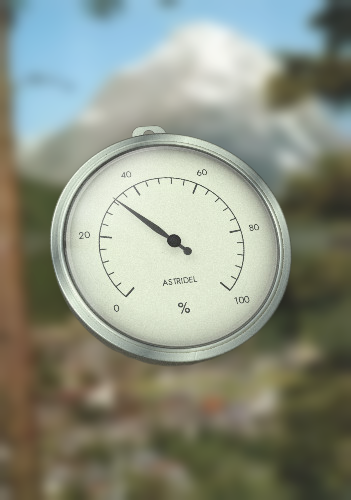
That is value=32 unit=%
